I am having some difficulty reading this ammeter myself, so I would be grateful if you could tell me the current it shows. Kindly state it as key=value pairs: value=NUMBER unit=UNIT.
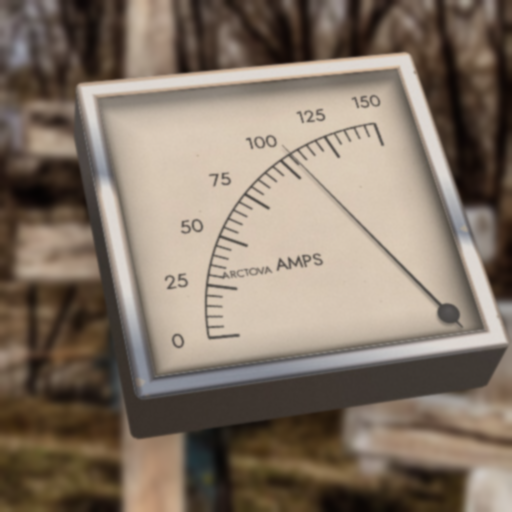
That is value=105 unit=A
